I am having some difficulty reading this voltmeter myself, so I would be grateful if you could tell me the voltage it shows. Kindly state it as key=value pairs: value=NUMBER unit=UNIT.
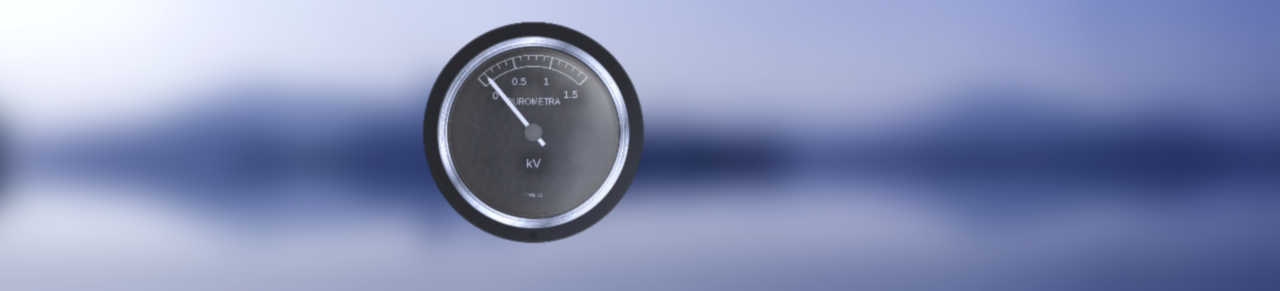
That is value=0.1 unit=kV
